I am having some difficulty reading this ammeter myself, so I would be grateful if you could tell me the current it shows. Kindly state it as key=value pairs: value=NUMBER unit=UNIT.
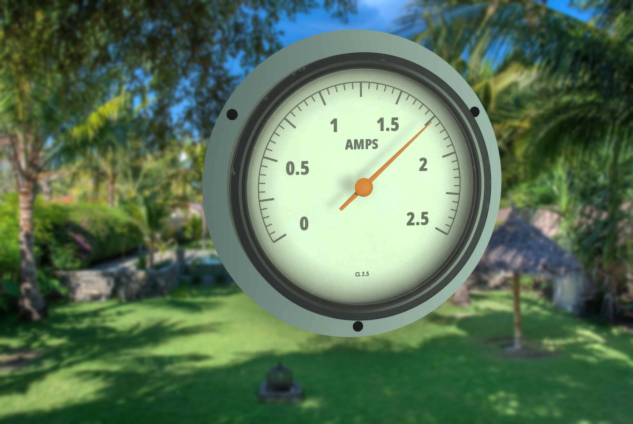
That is value=1.75 unit=A
